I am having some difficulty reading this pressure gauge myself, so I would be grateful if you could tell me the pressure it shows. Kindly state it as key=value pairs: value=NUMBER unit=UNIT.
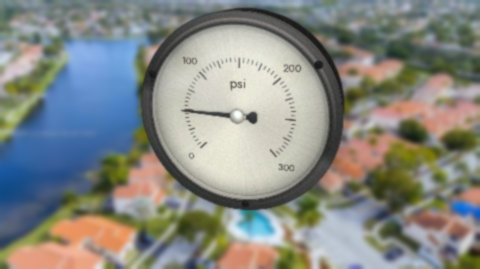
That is value=50 unit=psi
